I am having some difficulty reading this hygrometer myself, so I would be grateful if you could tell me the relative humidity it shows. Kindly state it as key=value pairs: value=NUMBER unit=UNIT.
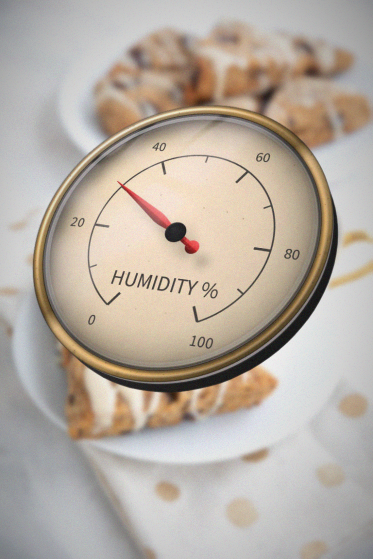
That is value=30 unit=%
